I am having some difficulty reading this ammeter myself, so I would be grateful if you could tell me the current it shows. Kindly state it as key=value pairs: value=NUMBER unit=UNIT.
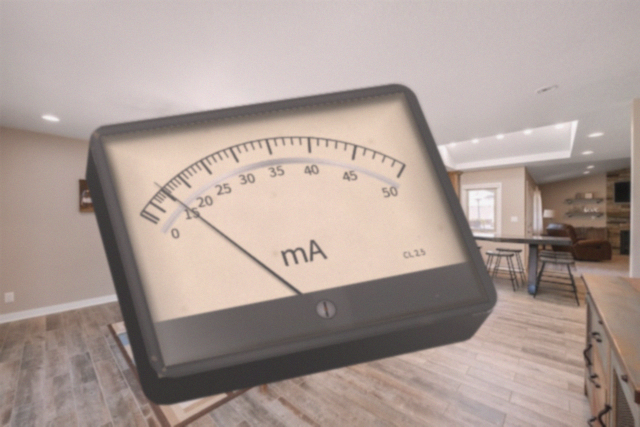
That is value=15 unit=mA
